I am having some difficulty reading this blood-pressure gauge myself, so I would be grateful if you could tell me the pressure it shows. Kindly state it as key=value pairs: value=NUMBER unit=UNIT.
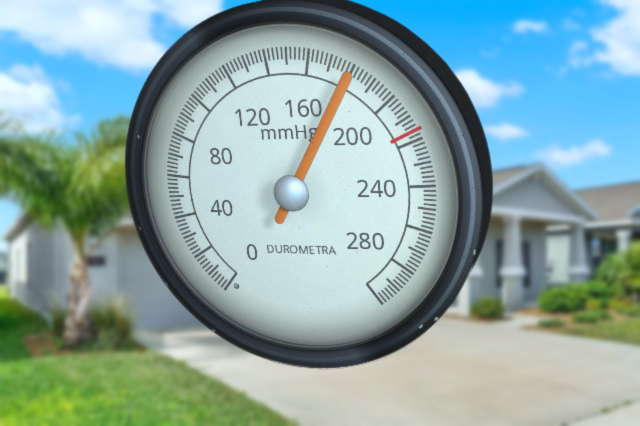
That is value=180 unit=mmHg
